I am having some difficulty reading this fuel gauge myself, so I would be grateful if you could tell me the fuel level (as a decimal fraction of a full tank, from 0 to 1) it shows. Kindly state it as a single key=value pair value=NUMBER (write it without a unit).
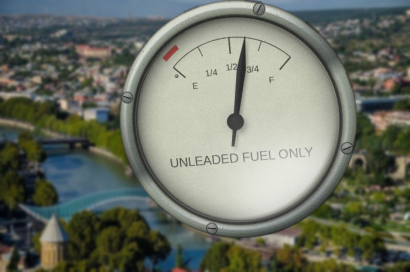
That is value=0.625
